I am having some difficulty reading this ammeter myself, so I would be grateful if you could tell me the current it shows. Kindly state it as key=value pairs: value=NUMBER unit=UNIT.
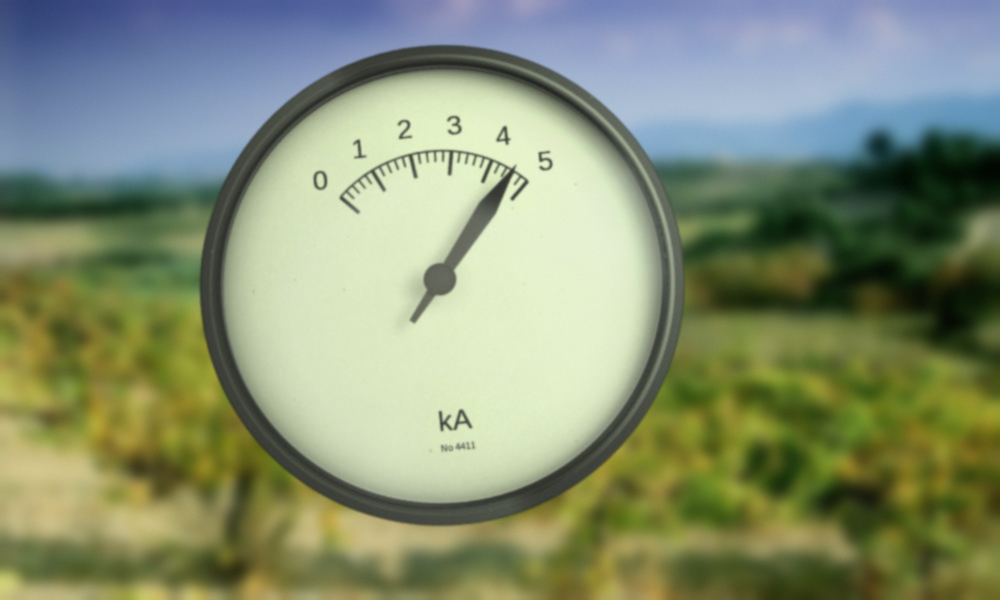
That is value=4.6 unit=kA
